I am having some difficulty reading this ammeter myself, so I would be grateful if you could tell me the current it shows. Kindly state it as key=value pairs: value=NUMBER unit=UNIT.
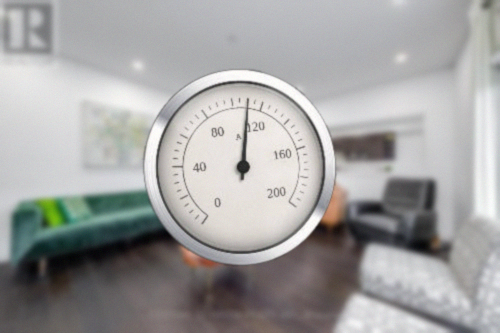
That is value=110 unit=A
